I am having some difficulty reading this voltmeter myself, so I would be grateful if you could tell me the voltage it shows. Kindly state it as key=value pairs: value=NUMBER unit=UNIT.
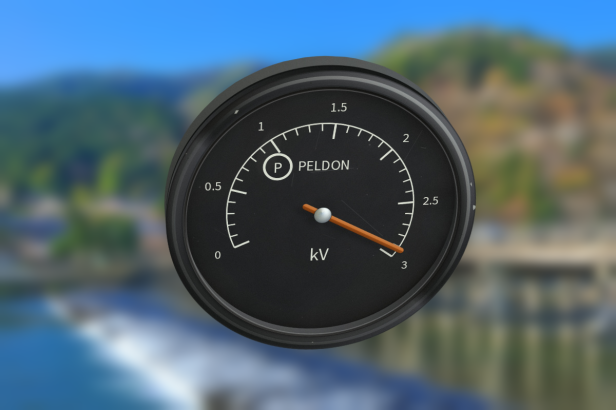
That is value=2.9 unit=kV
